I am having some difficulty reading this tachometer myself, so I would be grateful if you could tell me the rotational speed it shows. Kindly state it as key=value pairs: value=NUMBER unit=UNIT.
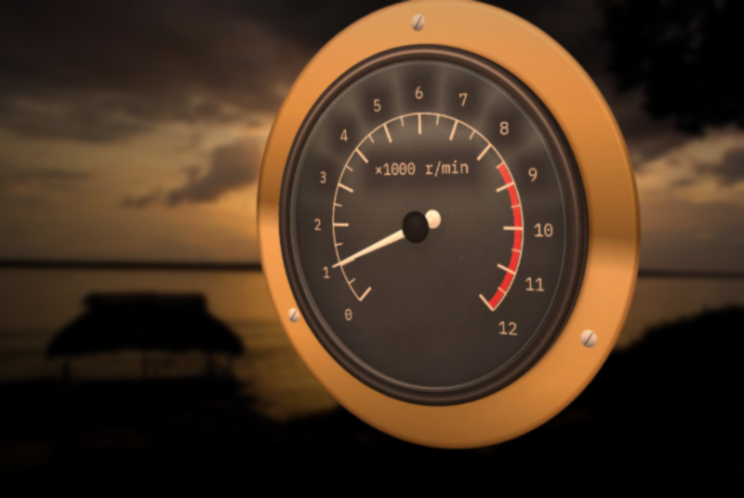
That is value=1000 unit=rpm
